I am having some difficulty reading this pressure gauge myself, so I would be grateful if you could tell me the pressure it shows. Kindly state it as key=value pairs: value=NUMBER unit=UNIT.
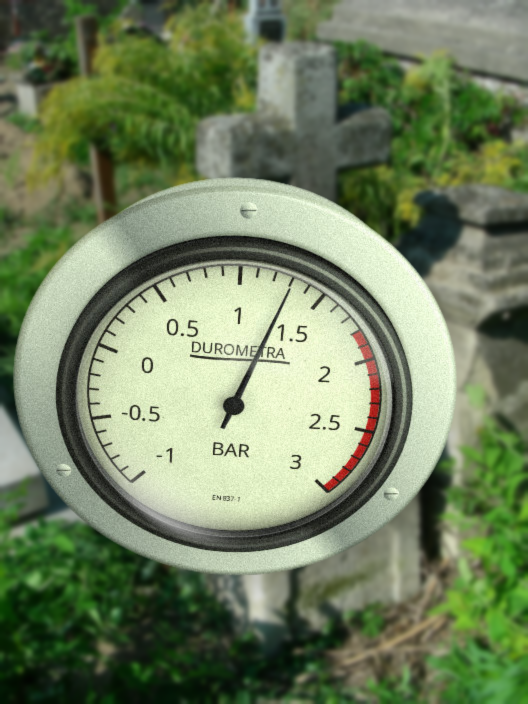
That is value=1.3 unit=bar
